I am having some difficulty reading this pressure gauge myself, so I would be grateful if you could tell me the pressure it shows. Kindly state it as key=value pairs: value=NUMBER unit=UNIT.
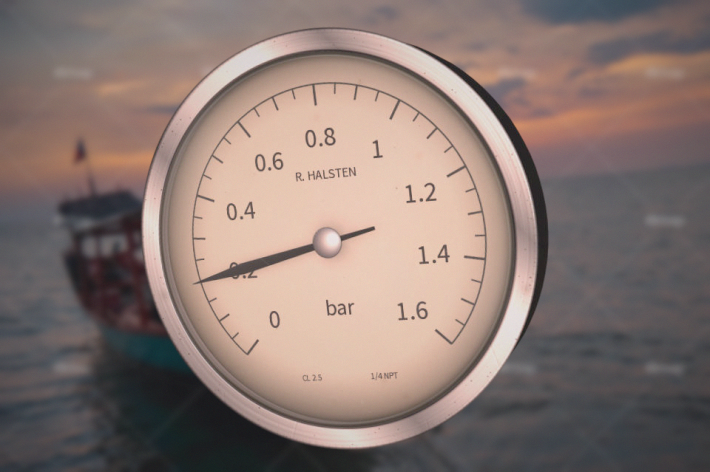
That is value=0.2 unit=bar
